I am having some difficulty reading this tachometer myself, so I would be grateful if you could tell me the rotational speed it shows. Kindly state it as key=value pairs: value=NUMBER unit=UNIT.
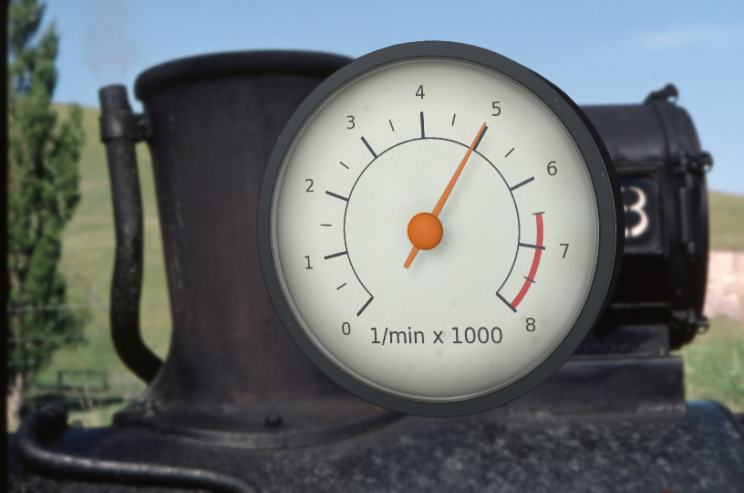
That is value=5000 unit=rpm
